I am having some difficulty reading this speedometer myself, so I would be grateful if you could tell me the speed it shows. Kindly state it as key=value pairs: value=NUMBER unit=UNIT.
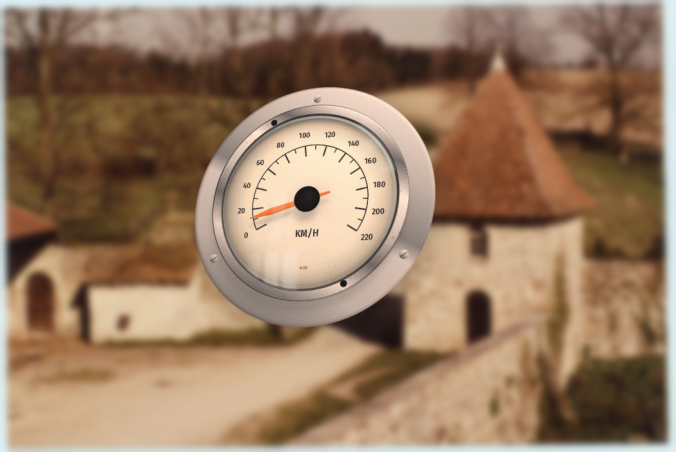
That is value=10 unit=km/h
